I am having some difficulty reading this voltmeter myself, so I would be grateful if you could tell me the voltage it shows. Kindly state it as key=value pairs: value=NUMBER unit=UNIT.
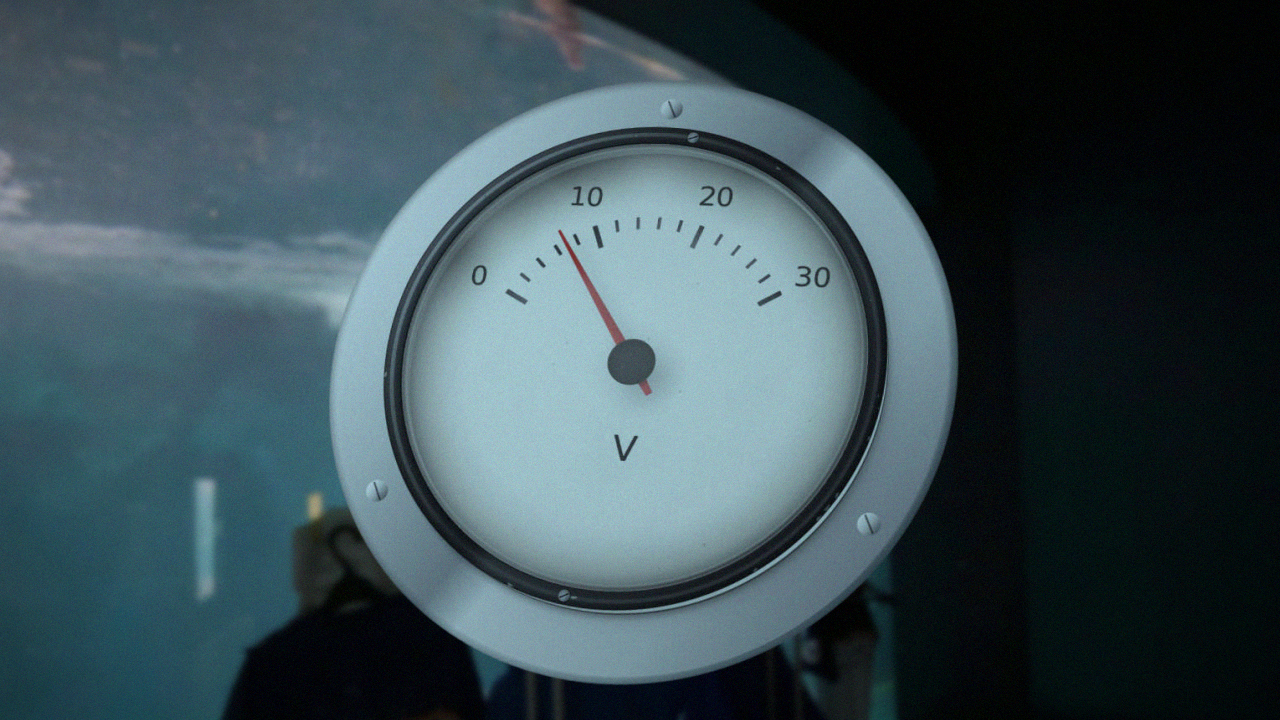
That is value=7 unit=V
